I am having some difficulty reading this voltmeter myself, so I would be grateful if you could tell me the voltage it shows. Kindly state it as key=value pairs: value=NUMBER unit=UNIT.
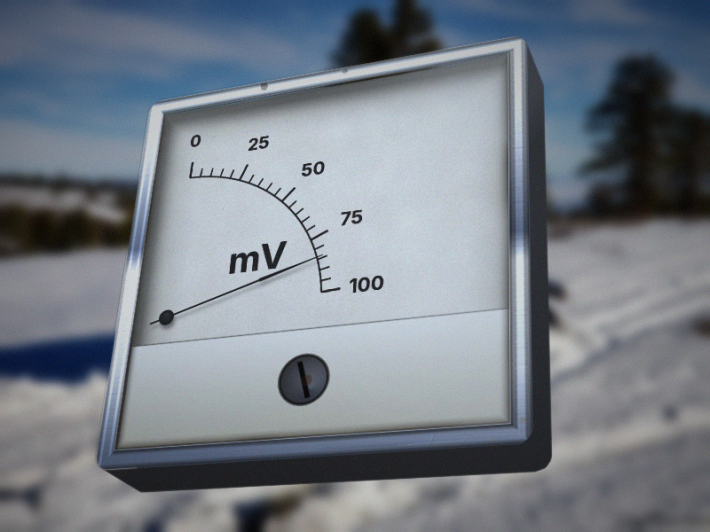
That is value=85 unit=mV
